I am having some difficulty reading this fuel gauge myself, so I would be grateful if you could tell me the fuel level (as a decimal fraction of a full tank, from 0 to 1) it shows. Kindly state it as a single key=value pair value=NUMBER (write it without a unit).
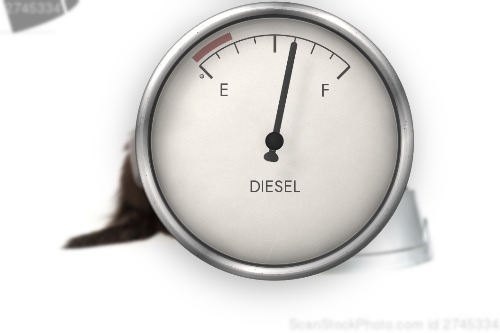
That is value=0.625
